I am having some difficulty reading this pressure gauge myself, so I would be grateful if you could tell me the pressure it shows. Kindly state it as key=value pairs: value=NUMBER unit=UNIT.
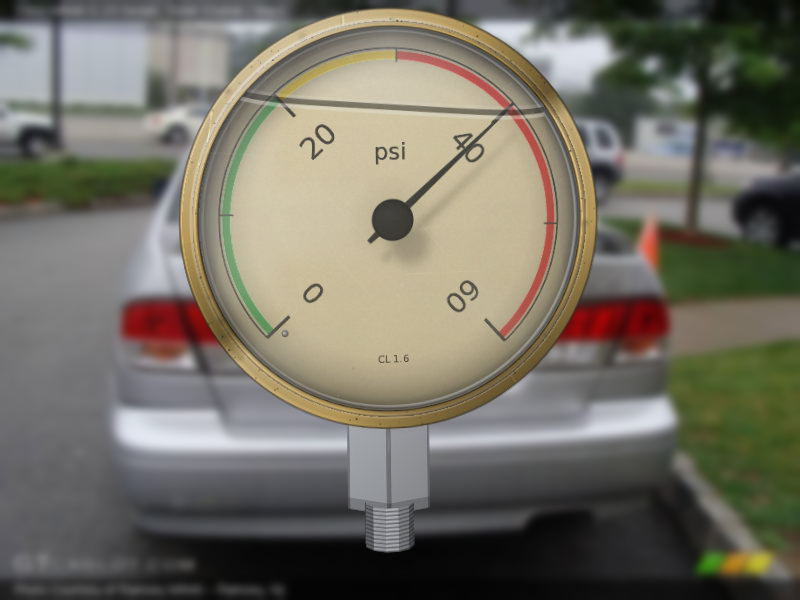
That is value=40 unit=psi
